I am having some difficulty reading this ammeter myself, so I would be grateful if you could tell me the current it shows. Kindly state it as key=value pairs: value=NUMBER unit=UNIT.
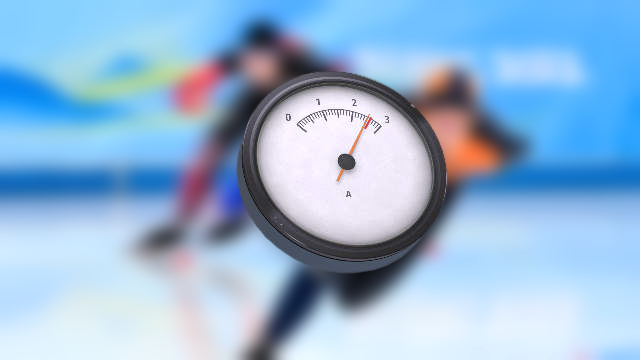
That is value=2.5 unit=A
